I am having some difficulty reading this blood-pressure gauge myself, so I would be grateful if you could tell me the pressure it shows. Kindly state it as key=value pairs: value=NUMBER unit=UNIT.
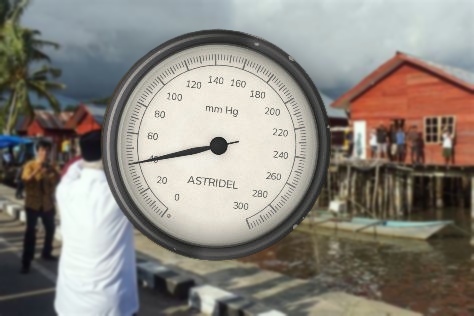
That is value=40 unit=mmHg
